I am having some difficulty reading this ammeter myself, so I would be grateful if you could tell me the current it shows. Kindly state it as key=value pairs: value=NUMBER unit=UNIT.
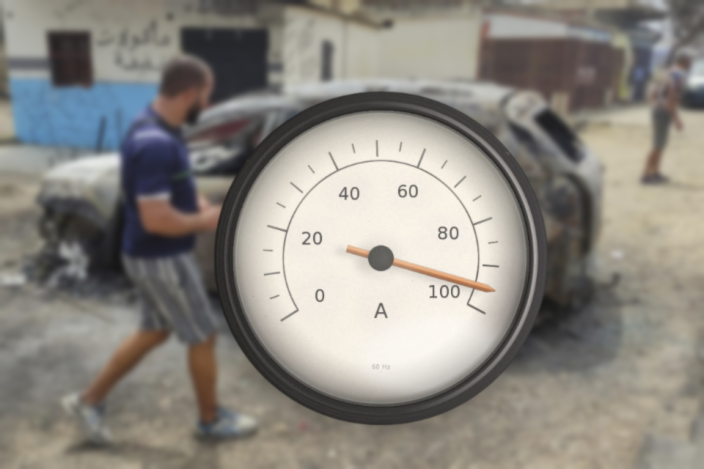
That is value=95 unit=A
